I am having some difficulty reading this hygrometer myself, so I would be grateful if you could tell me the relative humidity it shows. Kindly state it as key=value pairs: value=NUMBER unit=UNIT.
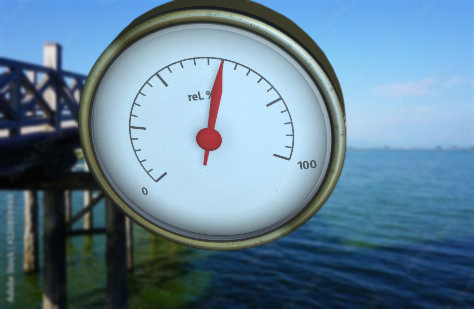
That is value=60 unit=%
